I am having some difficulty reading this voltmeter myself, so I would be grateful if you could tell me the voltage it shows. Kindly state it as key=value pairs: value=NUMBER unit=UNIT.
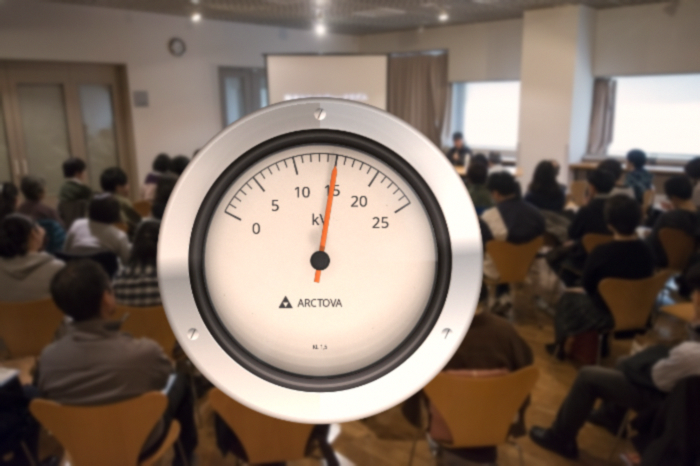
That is value=15 unit=kV
